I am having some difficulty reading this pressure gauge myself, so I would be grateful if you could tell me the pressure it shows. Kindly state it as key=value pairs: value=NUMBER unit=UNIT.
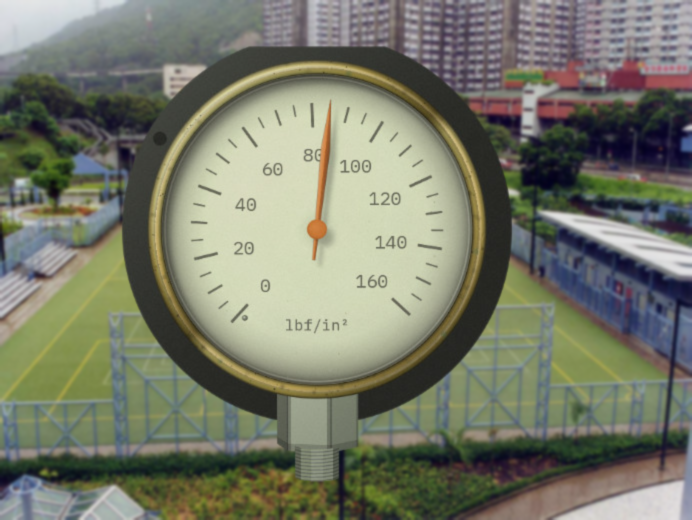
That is value=85 unit=psi
